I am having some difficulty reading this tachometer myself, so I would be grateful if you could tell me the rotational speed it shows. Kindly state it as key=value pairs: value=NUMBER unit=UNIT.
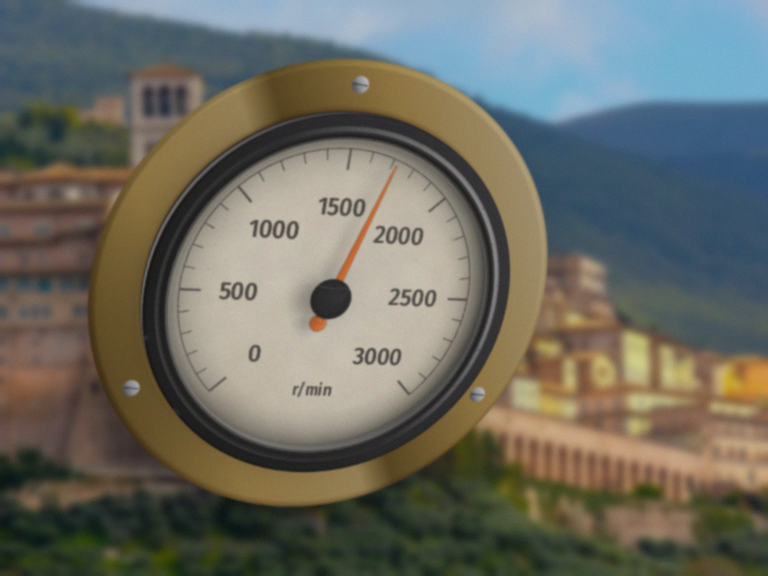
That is value=1700 unit=rpm
